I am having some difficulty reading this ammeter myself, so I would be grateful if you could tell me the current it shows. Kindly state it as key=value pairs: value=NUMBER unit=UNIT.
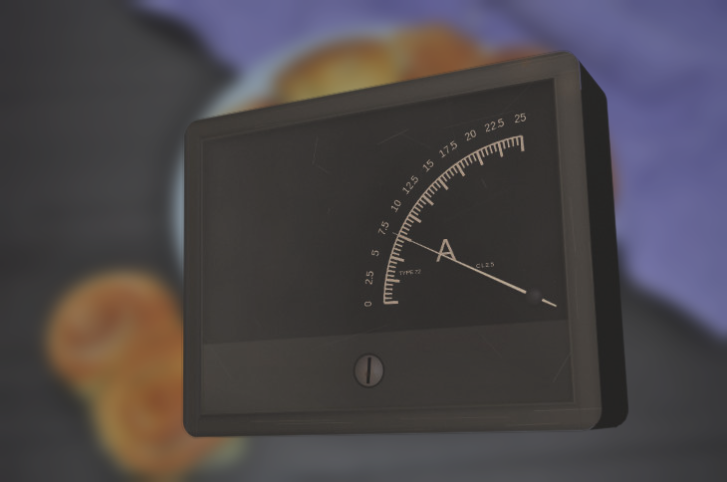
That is value=7.5 unit=A
